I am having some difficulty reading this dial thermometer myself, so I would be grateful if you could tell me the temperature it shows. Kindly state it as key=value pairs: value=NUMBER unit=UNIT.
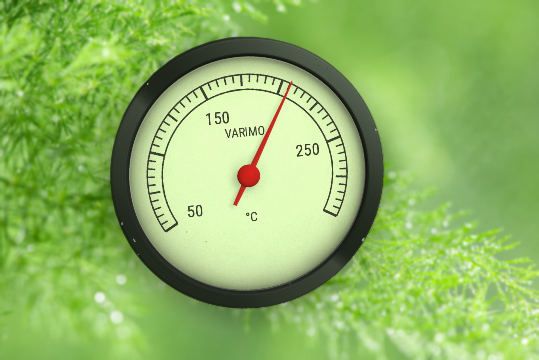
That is value=205 unit=°C
